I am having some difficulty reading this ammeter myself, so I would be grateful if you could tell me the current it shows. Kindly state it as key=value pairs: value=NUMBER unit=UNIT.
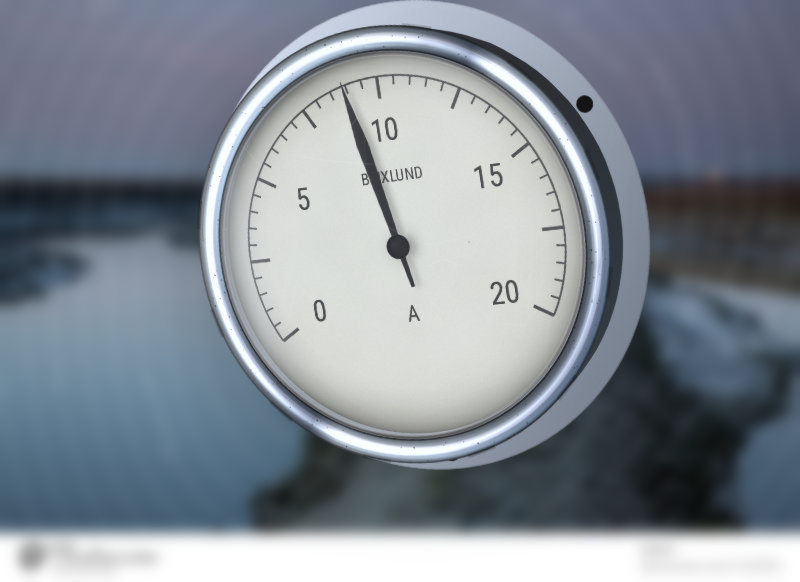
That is value=9 unit=A
